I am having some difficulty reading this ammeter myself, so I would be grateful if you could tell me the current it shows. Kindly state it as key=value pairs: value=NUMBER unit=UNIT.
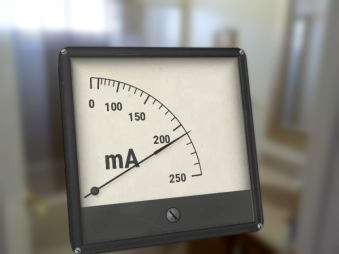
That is value=210 unit=mA
